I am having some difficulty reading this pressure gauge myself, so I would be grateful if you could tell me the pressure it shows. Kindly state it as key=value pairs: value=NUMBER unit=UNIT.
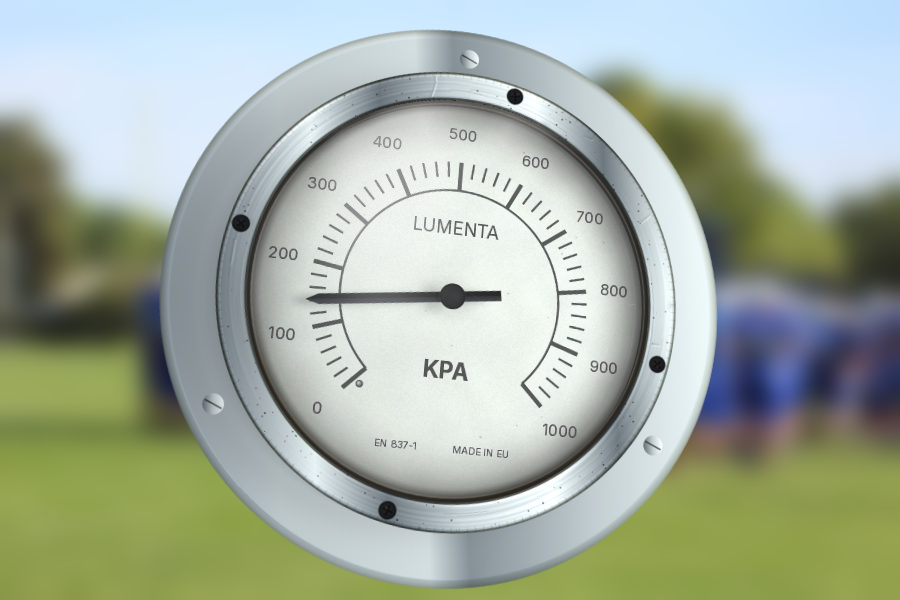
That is value=140 unit=kPa
